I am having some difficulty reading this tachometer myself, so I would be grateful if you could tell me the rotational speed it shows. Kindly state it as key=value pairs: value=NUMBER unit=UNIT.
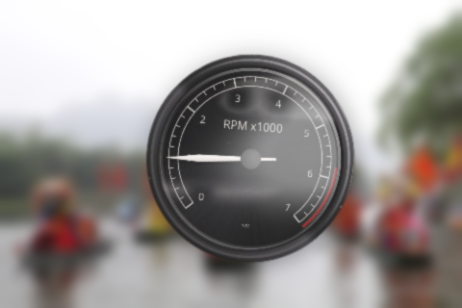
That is value=1000 unit=rpm
